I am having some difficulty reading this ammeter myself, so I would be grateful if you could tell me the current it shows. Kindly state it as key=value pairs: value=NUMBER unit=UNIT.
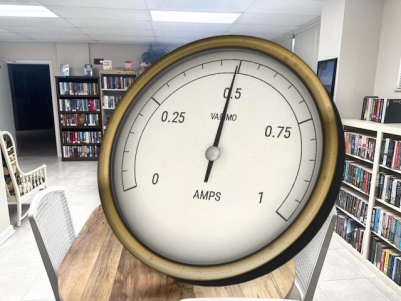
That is value=0.5 unit=A
